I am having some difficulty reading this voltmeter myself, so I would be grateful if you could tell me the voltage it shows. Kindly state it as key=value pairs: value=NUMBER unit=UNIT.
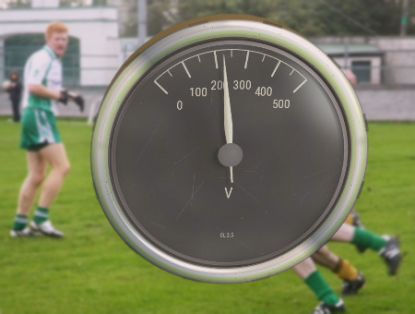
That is value=225 unit=V
